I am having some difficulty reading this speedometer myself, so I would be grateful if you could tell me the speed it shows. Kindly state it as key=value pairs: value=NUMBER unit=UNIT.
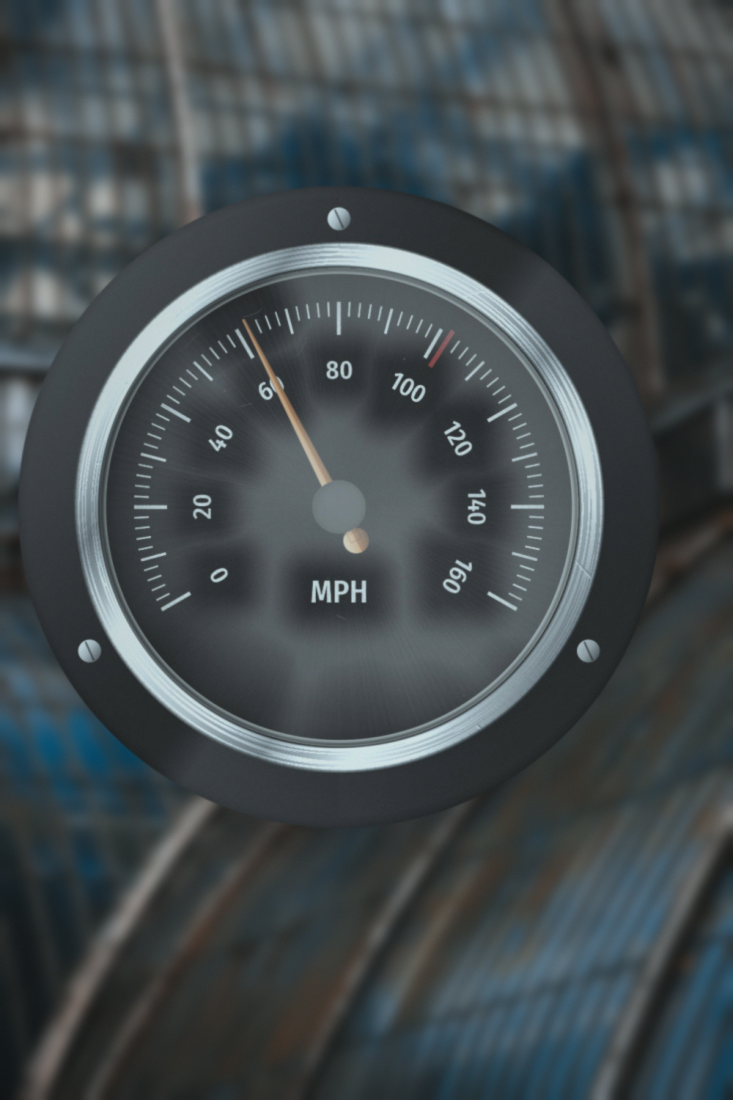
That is value=62 unit=mph
